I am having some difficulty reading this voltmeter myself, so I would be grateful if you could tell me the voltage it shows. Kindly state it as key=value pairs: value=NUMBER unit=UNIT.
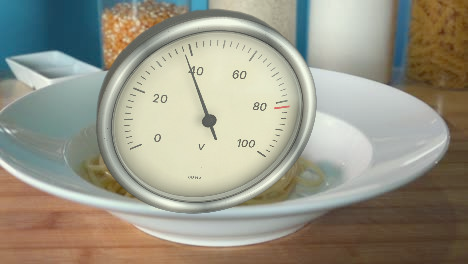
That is value=38 unit=V
